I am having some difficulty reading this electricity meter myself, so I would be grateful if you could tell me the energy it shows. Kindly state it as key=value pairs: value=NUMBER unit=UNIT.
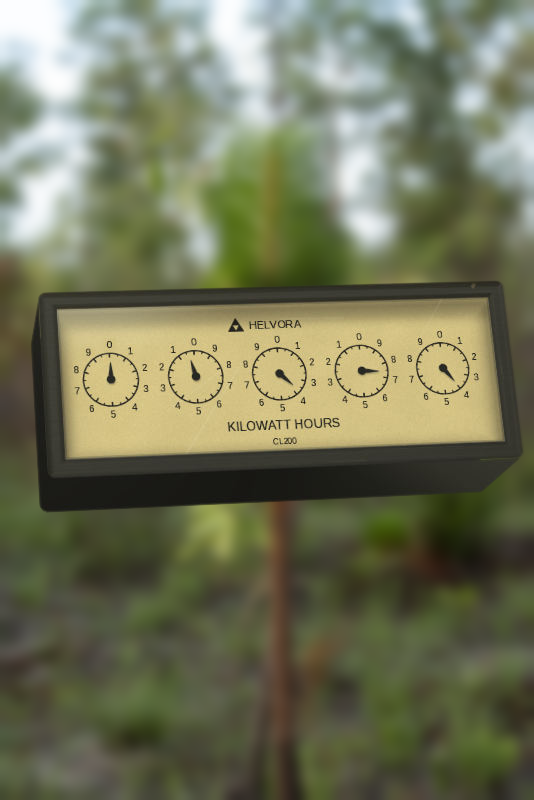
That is value=374 unit=kWh
